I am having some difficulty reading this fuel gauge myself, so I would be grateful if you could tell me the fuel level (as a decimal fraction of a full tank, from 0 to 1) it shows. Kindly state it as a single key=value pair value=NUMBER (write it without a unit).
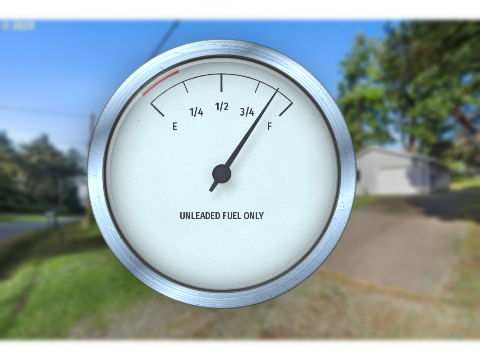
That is value=0.875
